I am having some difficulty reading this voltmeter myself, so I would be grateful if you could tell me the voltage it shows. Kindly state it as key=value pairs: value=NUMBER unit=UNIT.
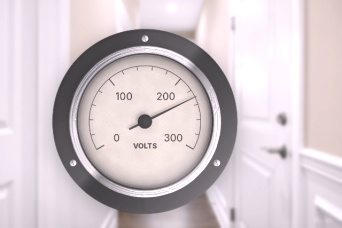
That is value=230 unit=V
